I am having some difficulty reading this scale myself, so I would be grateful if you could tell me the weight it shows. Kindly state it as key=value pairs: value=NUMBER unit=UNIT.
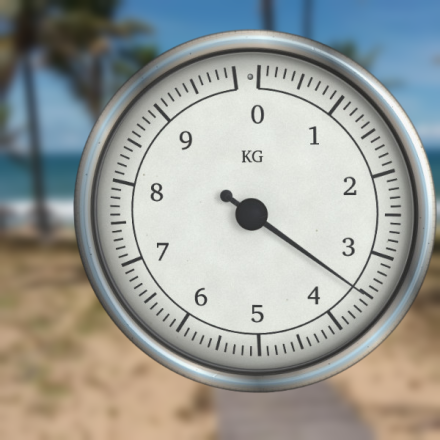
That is value=3.5 unit=kg
